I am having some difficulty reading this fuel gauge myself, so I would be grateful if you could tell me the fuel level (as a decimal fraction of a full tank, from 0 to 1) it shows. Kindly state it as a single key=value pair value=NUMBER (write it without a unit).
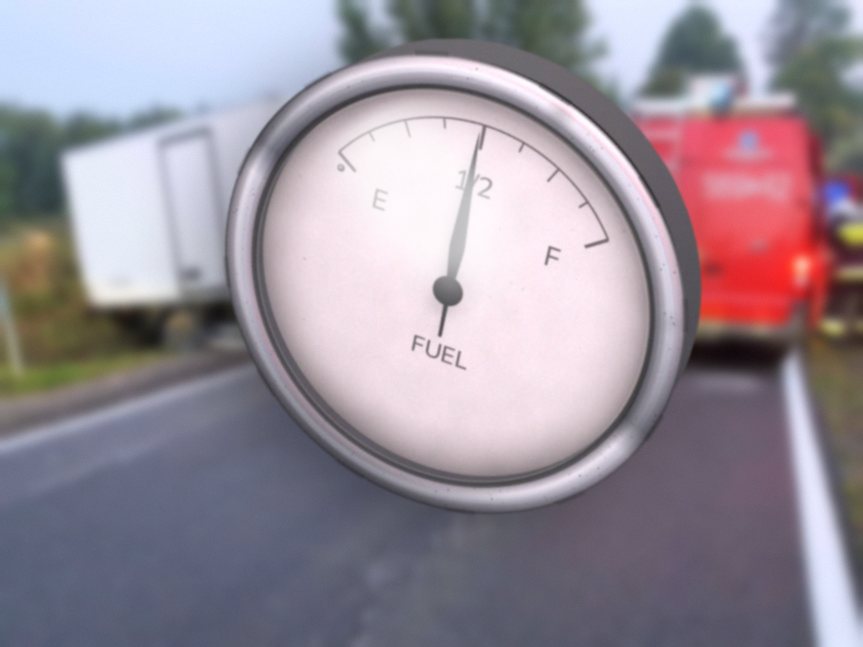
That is value=0.5
